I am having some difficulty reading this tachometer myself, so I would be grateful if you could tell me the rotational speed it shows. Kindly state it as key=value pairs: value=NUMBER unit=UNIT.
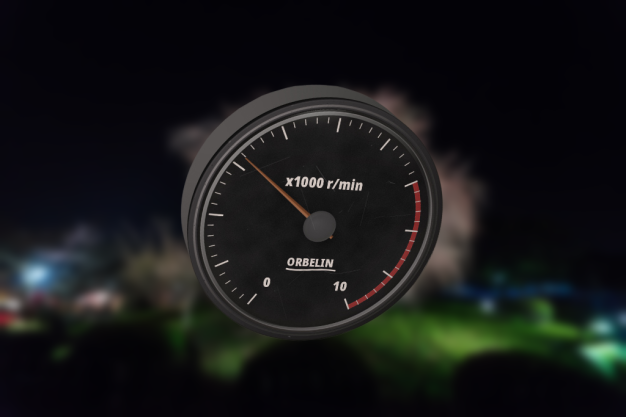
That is value=3200 unit=rpm
